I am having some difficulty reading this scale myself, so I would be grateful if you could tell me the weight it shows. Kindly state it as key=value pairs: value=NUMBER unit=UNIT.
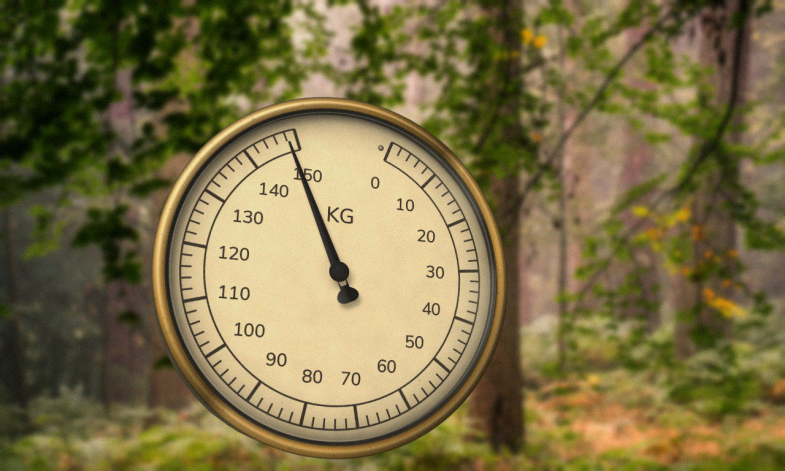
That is value=148 unit=kg
